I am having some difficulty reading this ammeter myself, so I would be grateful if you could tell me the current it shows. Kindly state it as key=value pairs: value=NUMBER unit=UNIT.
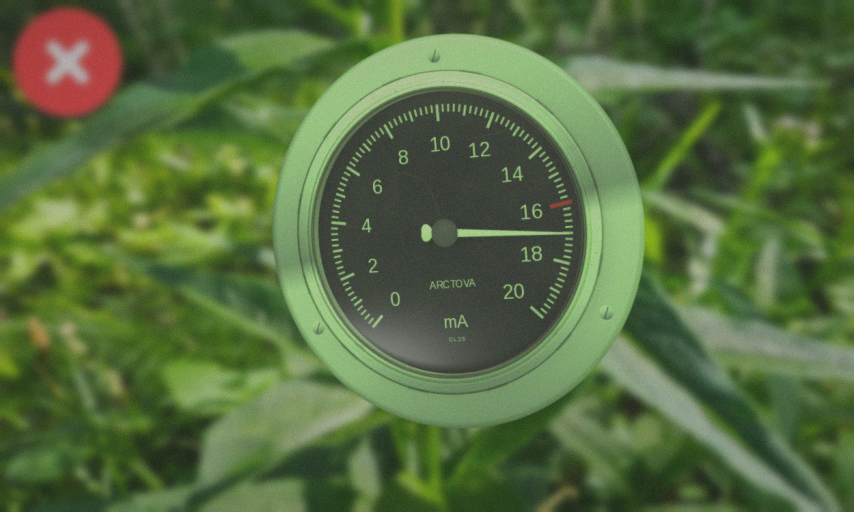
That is value=17 unit=mA
